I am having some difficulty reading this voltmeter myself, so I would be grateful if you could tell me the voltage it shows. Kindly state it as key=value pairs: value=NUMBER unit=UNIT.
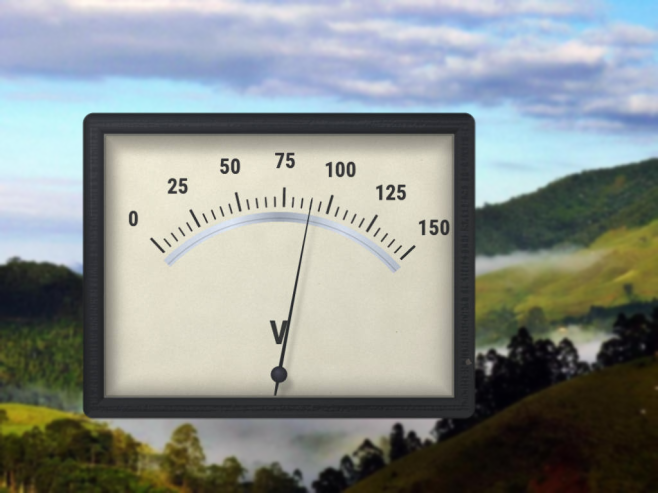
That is value=90 unit=V
